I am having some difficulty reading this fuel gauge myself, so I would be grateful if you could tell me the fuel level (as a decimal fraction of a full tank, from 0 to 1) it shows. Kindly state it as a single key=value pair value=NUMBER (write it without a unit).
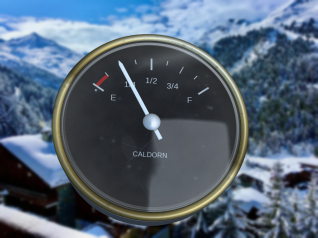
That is value=0.25
